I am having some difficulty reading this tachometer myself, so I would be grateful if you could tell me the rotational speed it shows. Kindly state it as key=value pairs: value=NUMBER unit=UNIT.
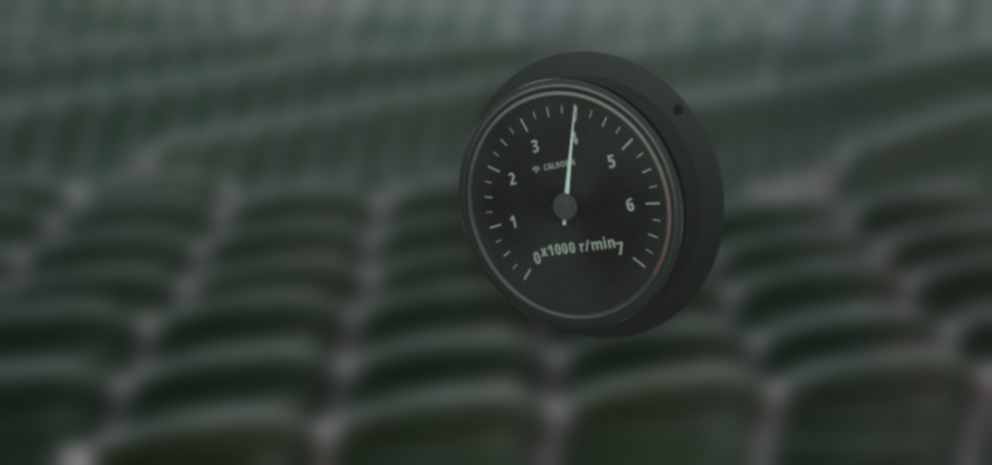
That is value=4000 unit=rpm
